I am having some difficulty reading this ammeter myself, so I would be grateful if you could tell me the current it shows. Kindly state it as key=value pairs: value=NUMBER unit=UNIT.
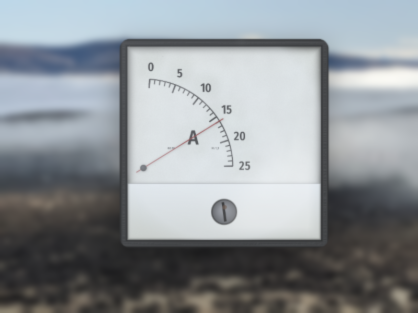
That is value=16 unit=A
